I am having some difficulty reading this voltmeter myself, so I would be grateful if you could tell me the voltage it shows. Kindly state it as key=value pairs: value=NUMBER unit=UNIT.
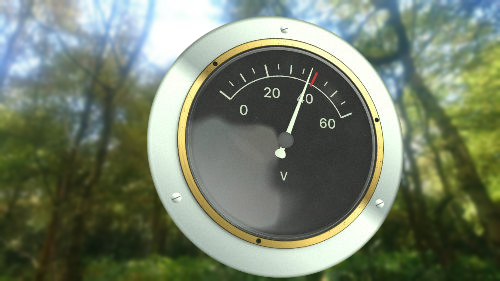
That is value=37.5 unit=V
